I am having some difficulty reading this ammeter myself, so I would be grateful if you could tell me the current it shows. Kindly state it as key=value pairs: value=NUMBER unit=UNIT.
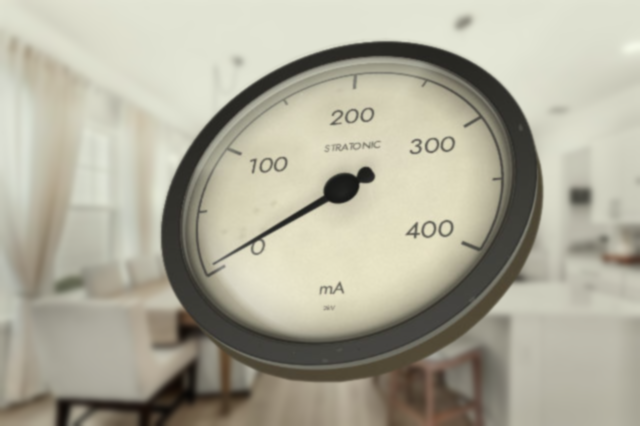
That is value=0 unit=mA
